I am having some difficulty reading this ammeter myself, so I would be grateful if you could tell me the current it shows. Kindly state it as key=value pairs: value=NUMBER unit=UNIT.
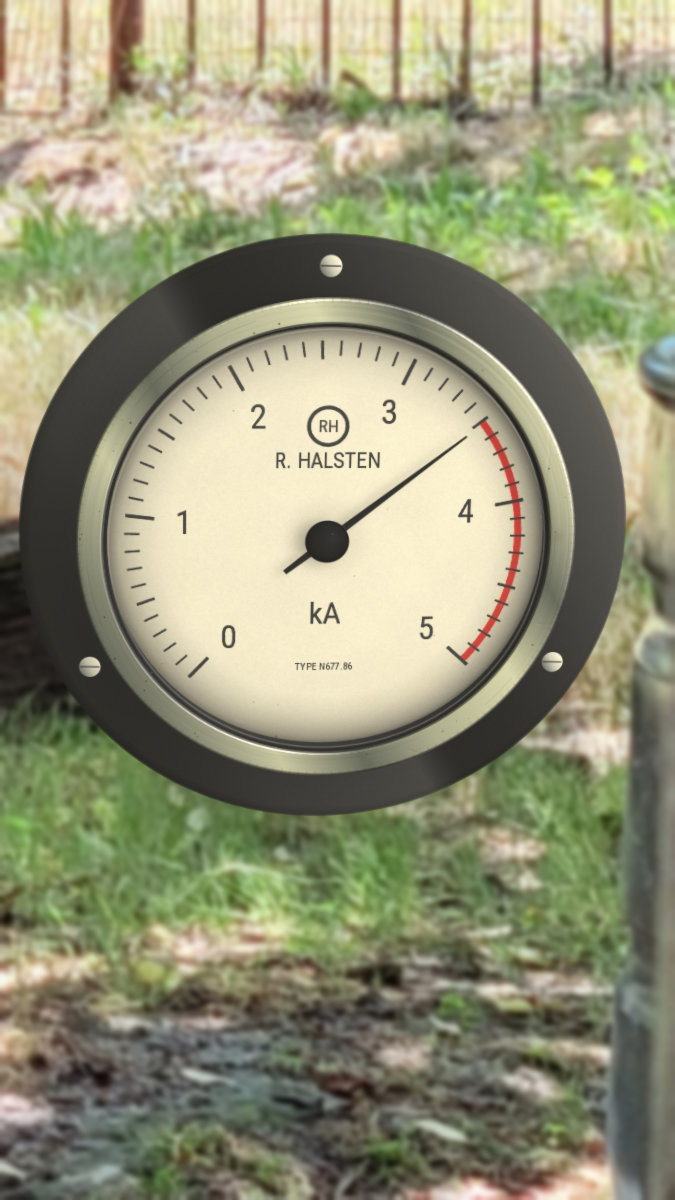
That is value=3.5 unit=kA
